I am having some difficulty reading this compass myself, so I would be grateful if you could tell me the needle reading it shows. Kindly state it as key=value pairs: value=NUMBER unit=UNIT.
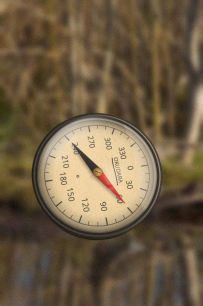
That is value=60 unit=°
